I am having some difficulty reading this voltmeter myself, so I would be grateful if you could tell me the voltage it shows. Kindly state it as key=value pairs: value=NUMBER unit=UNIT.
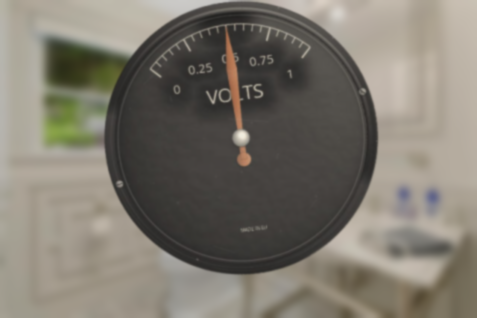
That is value=0.5 unit=V
